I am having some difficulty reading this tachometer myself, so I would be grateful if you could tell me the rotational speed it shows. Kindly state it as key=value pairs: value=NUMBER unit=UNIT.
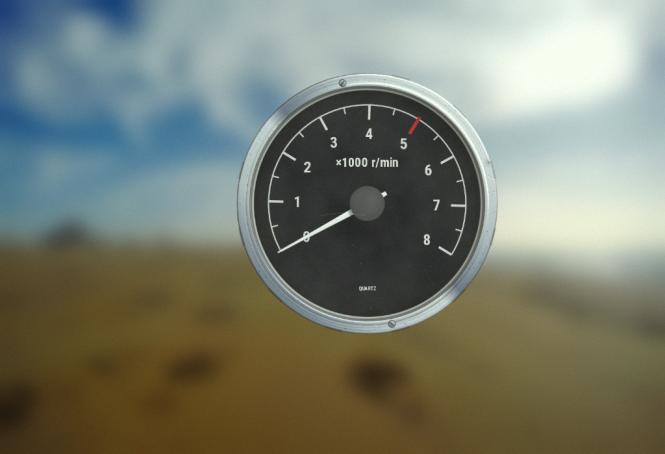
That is value=0 unit=rpm
